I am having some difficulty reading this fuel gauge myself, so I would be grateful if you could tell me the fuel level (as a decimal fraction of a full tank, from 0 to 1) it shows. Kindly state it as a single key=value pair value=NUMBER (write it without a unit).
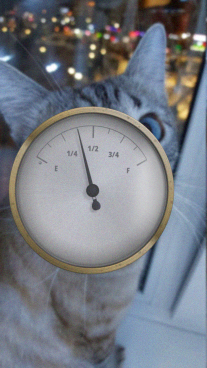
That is value=0.375
